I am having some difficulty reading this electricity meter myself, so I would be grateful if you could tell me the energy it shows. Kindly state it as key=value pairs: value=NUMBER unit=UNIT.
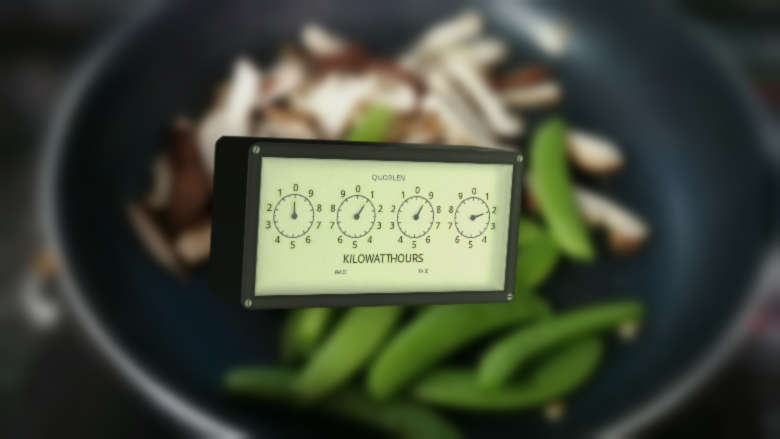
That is value=92 unit=kWh
